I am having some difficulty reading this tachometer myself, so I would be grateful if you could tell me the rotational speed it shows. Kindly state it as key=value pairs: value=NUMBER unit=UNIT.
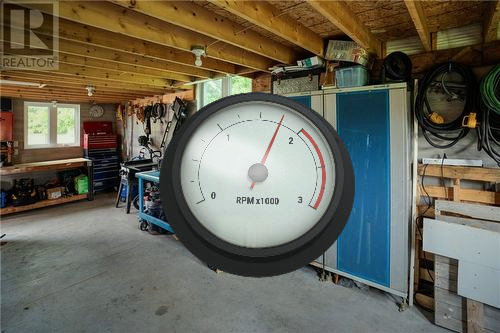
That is value=1750 unit=rpm
